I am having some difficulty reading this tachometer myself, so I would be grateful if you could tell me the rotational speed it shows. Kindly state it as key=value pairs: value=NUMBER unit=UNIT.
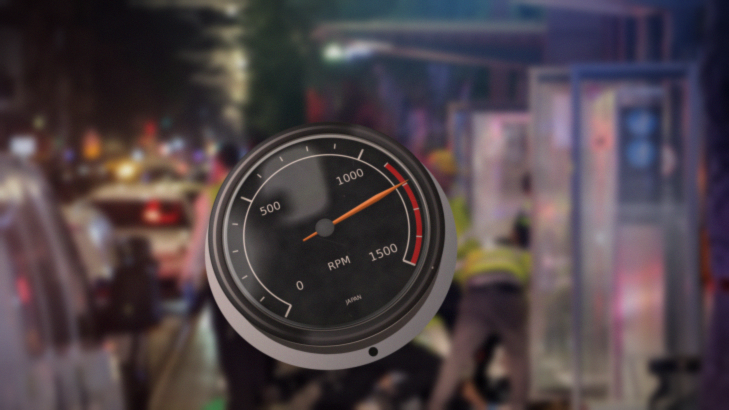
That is value=1200 unit=rpm
